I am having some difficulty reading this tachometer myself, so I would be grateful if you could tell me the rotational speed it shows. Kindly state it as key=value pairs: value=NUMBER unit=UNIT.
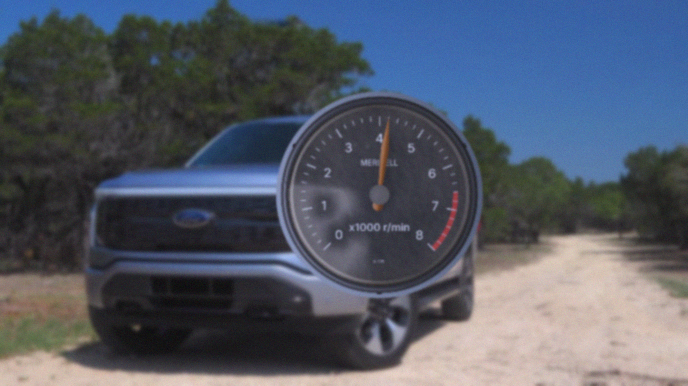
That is value=4200 unit=rpm
